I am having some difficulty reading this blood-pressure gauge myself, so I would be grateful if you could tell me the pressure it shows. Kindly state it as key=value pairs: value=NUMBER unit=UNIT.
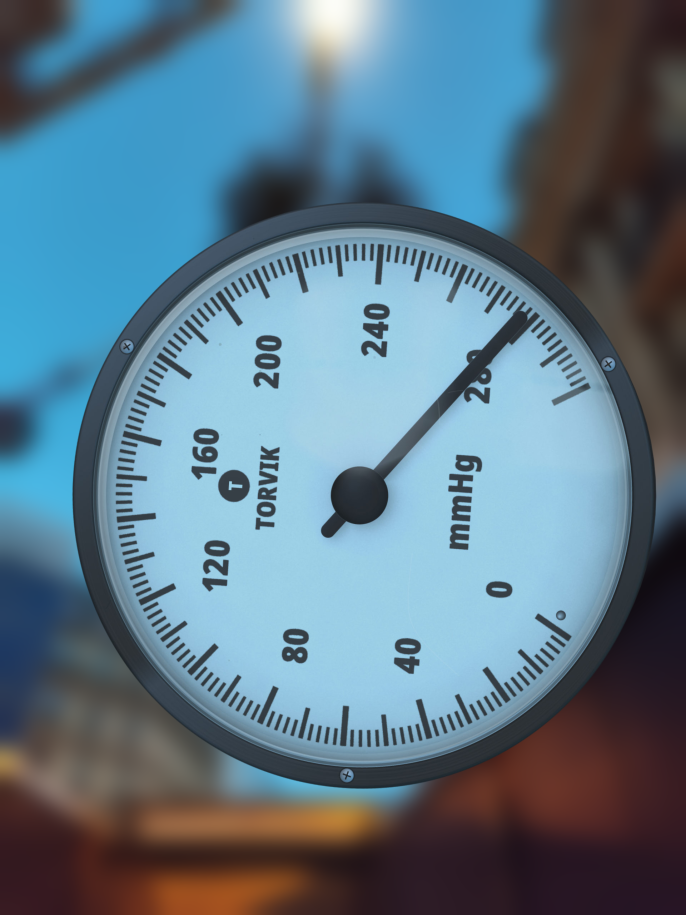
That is value=278 unit=mmHg
